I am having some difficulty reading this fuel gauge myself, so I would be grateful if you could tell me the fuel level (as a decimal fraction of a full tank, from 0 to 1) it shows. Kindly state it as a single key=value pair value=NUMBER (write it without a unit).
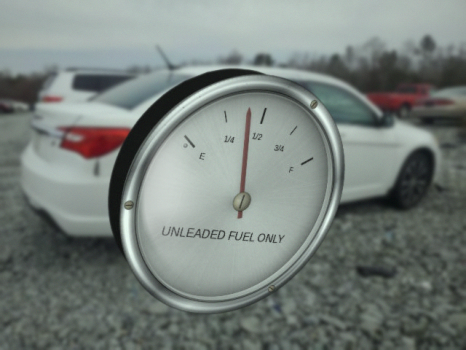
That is value=0.375
